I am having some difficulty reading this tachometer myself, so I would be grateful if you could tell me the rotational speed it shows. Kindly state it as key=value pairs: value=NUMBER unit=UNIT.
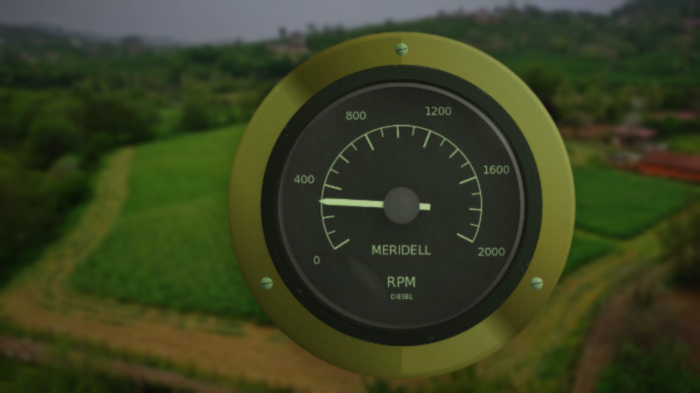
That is value=300 unit=rpm
